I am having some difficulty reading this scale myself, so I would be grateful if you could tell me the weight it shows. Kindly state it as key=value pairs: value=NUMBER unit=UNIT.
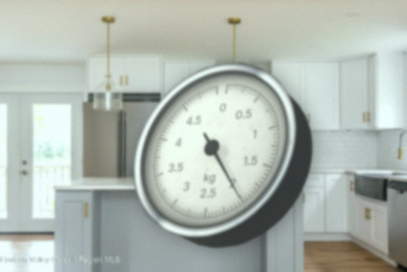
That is value=2 unit=kg
